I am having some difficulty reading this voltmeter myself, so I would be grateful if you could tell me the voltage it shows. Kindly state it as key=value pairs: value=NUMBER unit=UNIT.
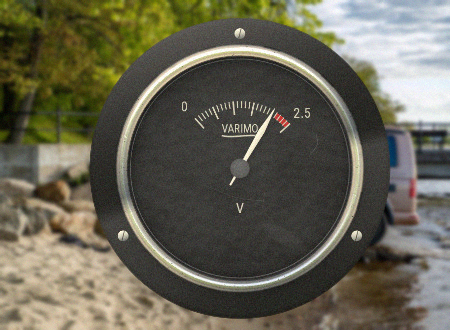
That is value=2 unit=V
